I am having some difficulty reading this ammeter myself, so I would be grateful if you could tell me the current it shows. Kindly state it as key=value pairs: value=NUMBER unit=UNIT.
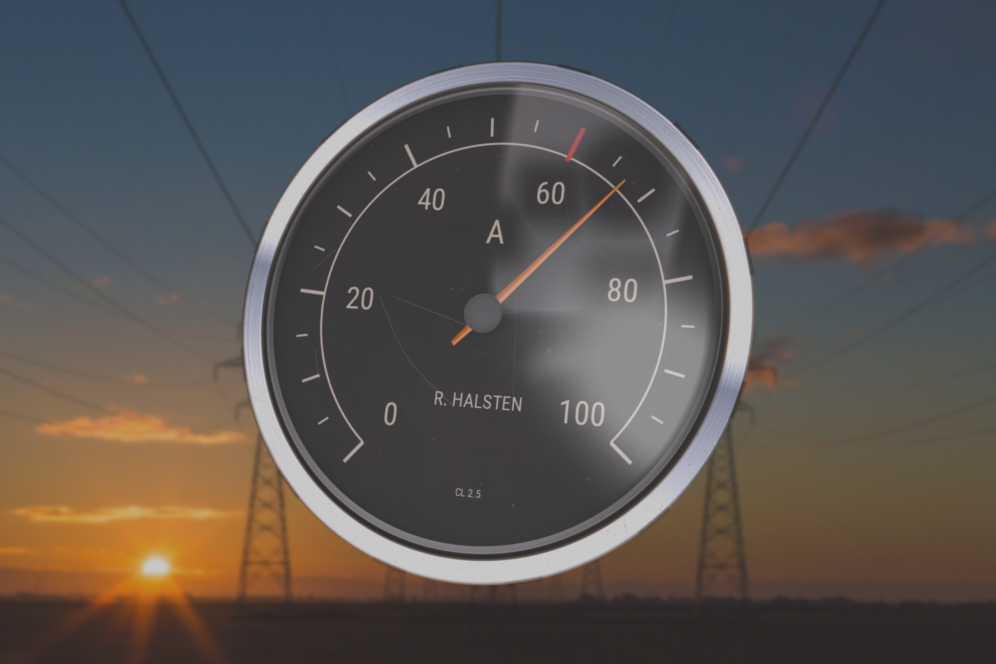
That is value=67.5 unit=A
